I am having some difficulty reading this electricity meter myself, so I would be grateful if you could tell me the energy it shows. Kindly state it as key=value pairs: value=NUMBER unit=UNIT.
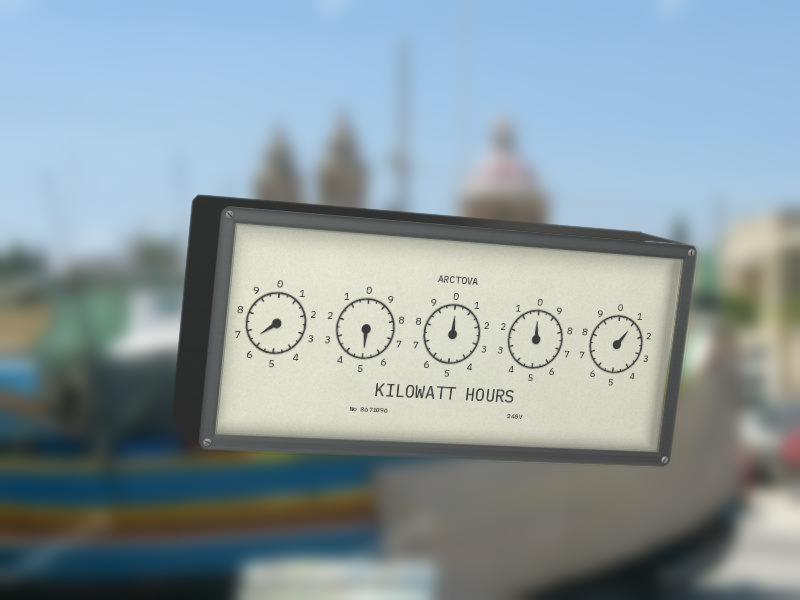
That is value=65001 unit=kWh
